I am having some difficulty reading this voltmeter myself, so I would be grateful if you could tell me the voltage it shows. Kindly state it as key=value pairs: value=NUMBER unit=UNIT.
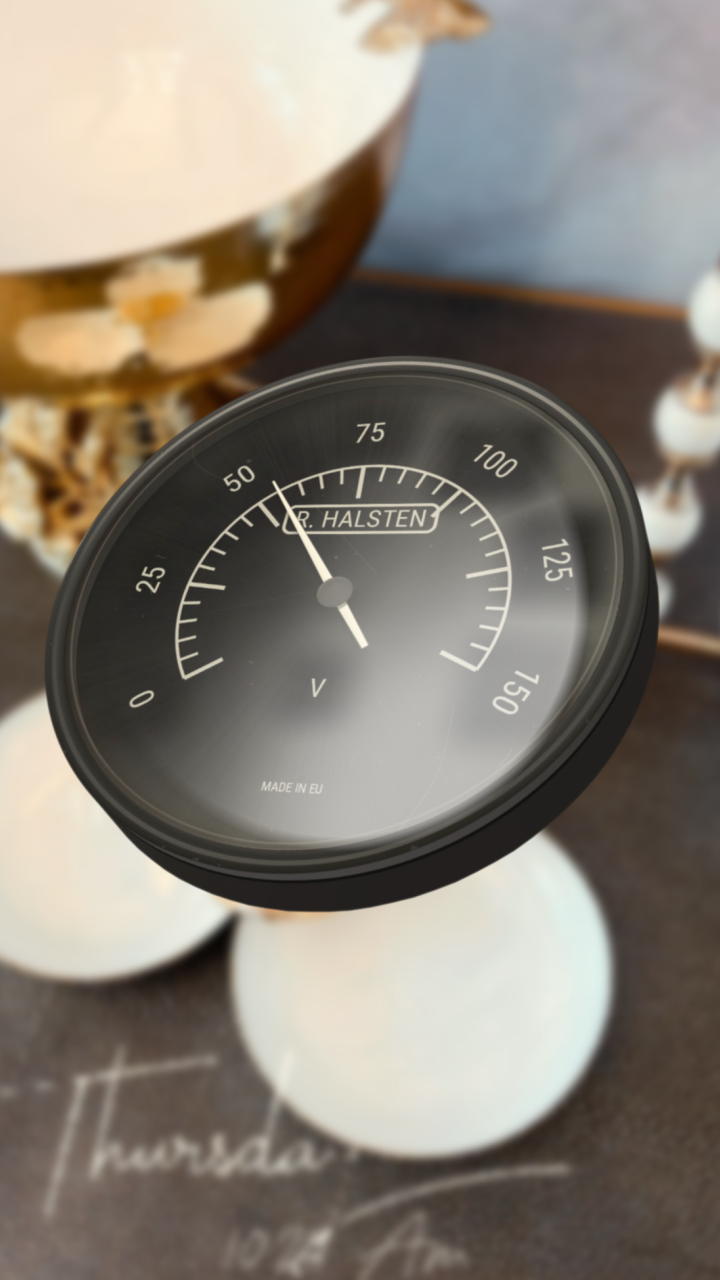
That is value=55 unit=V
